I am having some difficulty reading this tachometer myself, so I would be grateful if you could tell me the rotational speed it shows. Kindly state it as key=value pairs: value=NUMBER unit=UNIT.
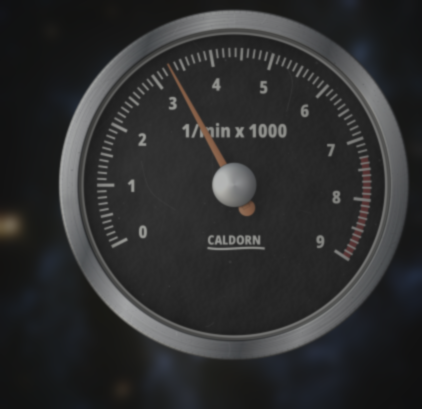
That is value=3300 unit=rpm
